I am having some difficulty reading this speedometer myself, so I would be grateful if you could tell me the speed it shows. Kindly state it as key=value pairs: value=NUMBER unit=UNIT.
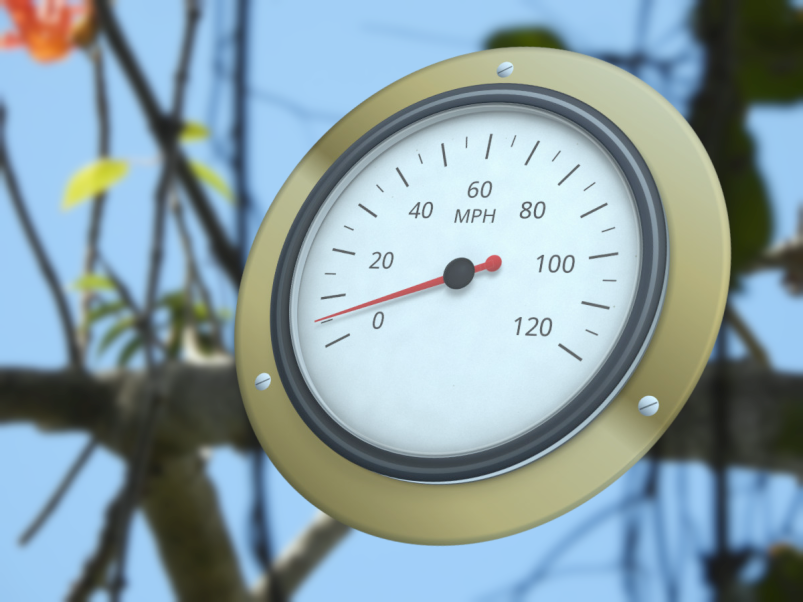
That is value=5 unit=mph
